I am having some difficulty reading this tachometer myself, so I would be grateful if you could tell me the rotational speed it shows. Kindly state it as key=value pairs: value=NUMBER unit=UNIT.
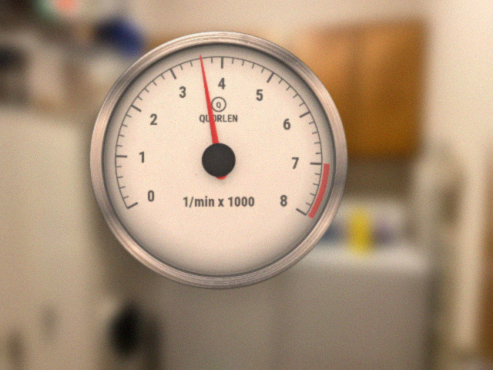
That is value=3600 unit=rpm
